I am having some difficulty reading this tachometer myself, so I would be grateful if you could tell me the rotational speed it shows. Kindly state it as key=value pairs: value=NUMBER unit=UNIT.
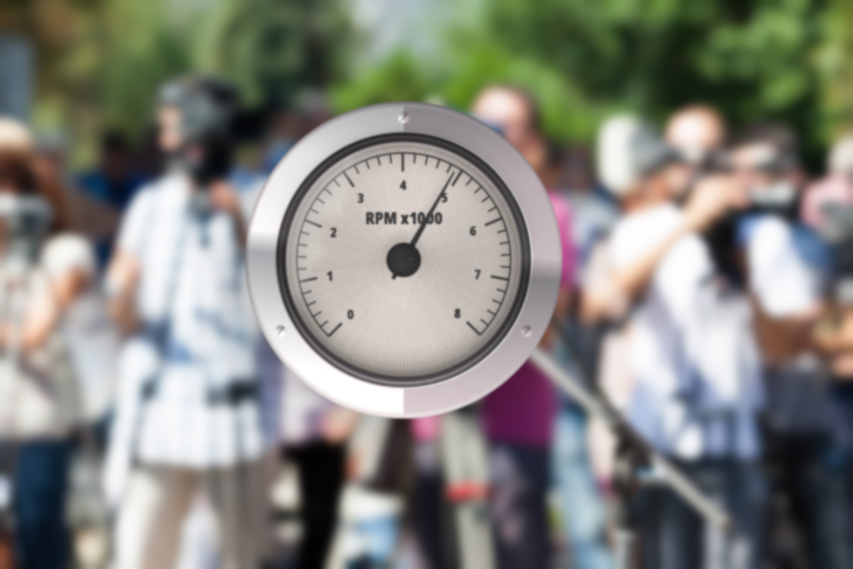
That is value=4900 unit=rpm
